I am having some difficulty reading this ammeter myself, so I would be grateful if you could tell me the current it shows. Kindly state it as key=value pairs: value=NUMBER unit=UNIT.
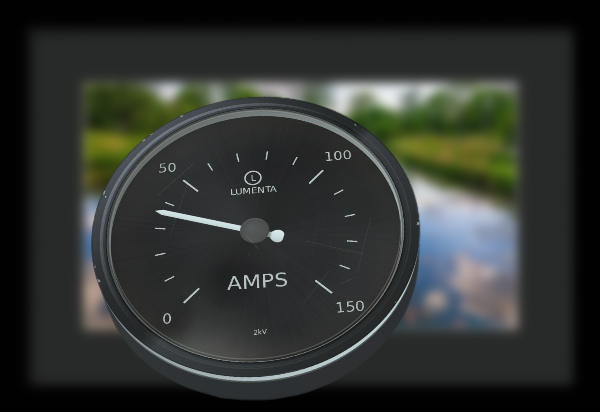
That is value=35 unit=A
